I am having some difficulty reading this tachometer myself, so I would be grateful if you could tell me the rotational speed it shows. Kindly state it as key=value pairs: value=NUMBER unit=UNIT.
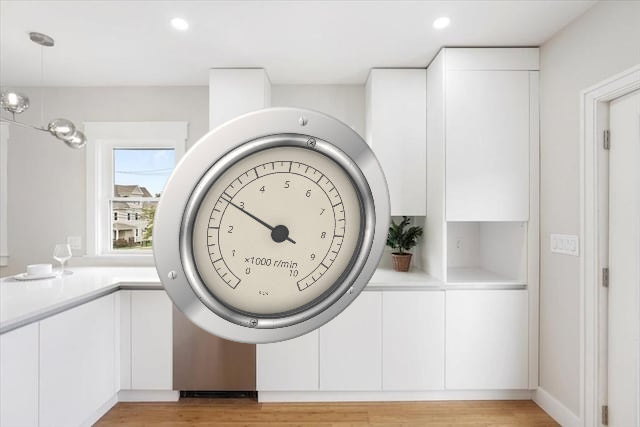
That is value=2875 unit=rpm
